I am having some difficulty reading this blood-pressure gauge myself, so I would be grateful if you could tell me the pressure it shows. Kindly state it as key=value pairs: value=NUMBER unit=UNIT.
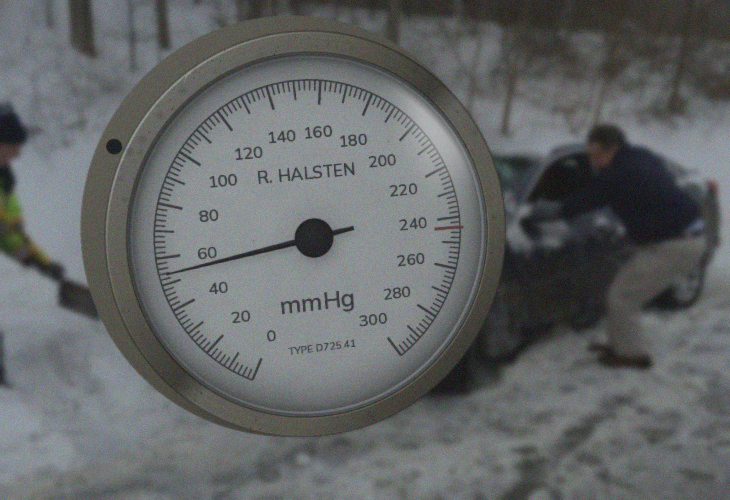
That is value=54 unit=mmHg
